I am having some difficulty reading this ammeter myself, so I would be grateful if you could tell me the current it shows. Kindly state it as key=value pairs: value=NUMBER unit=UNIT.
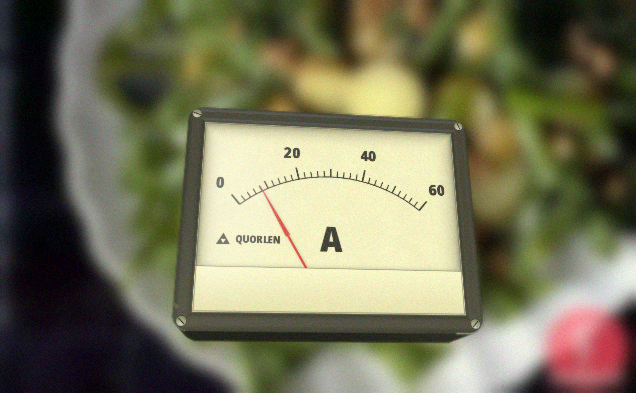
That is value=8 unit=A
